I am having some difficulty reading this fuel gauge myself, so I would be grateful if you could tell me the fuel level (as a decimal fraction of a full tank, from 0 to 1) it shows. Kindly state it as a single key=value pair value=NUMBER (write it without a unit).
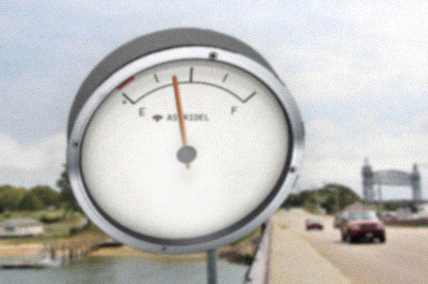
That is value=0.375
